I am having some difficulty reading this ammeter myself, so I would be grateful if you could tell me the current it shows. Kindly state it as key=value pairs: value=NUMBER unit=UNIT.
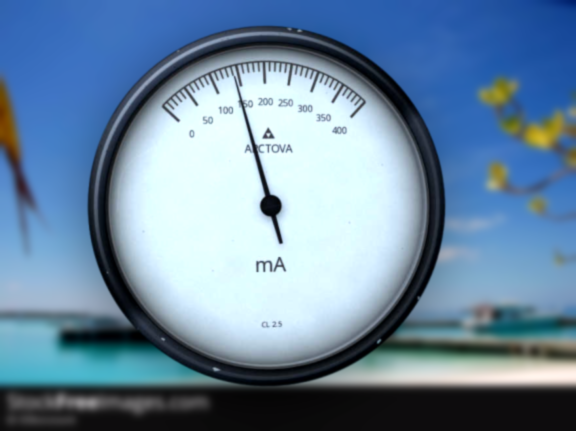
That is value=140 unit=mA
